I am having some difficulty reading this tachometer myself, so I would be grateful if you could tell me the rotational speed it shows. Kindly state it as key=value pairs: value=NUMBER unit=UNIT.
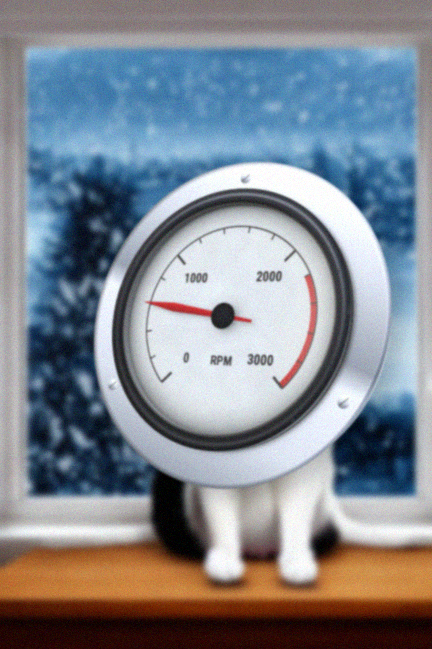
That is value=600 unit=rpm
